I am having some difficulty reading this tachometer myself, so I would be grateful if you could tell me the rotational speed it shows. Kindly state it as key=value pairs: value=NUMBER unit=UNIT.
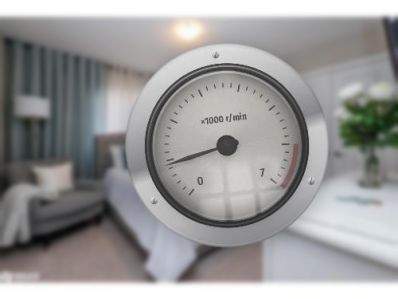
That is value=900 unit=rpm
